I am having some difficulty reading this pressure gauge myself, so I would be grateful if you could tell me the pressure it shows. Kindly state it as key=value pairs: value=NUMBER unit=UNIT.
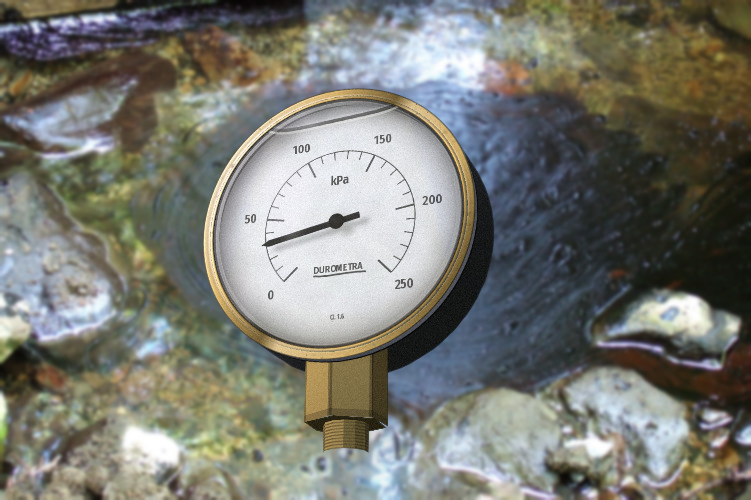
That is value=30 unit=kPa
